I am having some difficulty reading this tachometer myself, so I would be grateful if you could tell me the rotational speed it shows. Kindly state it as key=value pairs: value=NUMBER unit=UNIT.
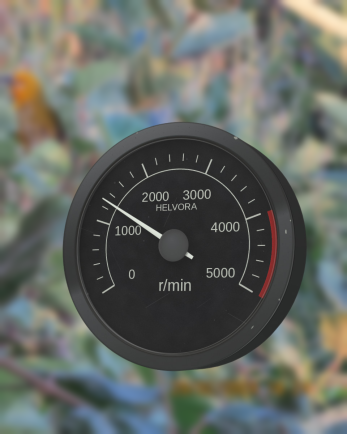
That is value=1300 unit=rpm
